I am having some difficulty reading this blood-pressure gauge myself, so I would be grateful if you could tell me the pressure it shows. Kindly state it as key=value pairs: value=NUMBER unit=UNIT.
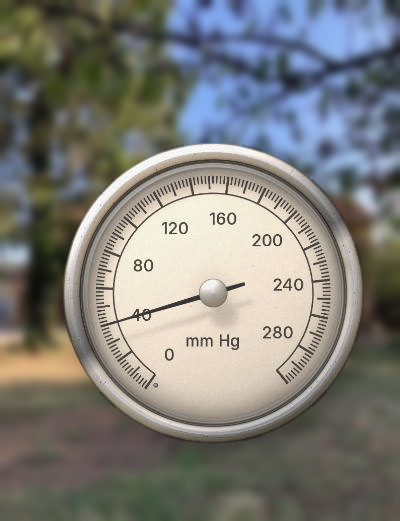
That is value=40 unit=mmHg
